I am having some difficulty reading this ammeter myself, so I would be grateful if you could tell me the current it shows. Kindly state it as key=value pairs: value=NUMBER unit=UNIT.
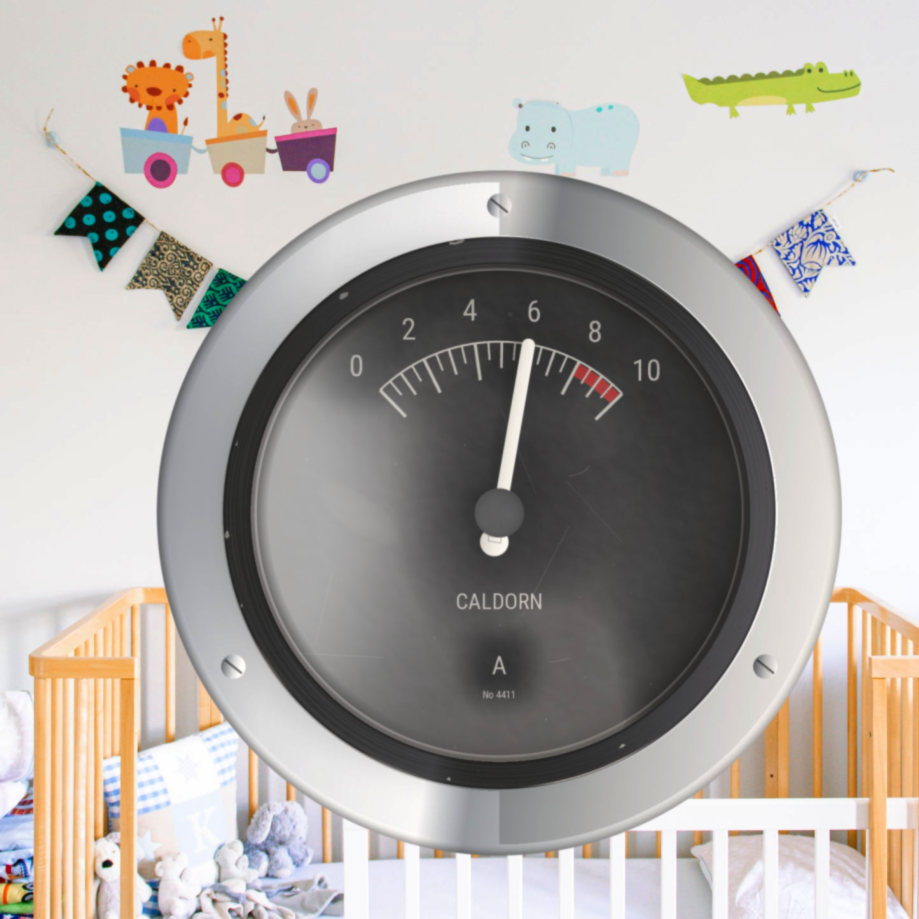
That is value=6 unit=A
